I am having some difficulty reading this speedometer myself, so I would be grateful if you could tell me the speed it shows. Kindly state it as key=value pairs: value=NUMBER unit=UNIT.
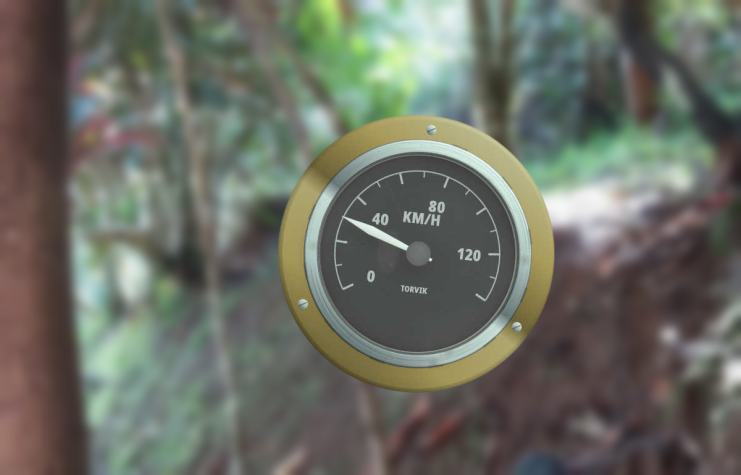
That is value=30 unit=km/h
